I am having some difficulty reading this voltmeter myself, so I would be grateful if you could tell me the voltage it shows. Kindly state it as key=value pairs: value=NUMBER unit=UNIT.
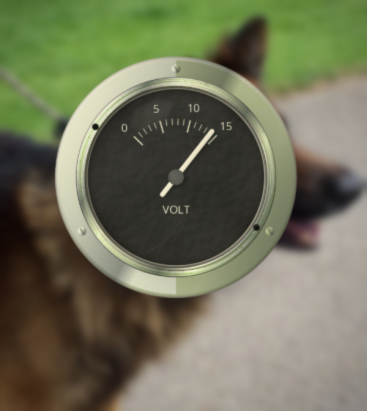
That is value=14 unit=V
